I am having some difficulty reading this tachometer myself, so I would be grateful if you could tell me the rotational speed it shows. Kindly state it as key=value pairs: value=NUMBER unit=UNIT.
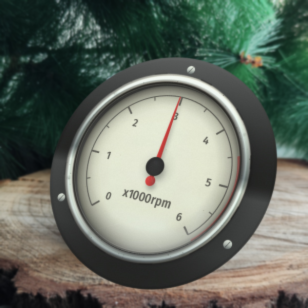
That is value=3000 unit=rpm
